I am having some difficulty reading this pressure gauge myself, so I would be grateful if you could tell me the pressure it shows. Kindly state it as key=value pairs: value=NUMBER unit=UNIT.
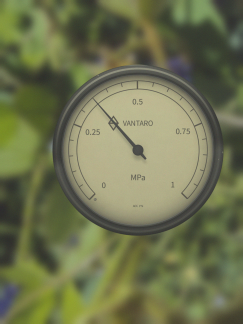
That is value=0.35 unit=MPa
